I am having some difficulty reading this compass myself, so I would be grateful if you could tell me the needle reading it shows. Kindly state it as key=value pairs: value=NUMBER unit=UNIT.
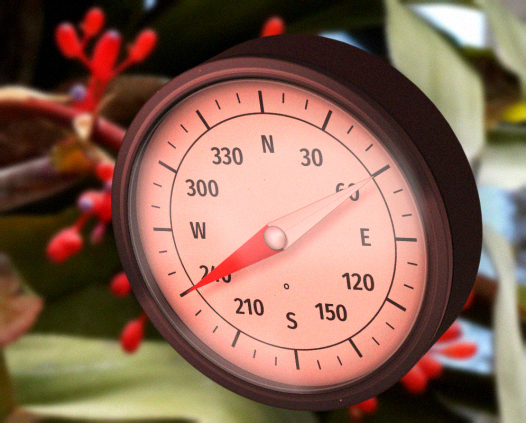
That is value=240 unit=°
